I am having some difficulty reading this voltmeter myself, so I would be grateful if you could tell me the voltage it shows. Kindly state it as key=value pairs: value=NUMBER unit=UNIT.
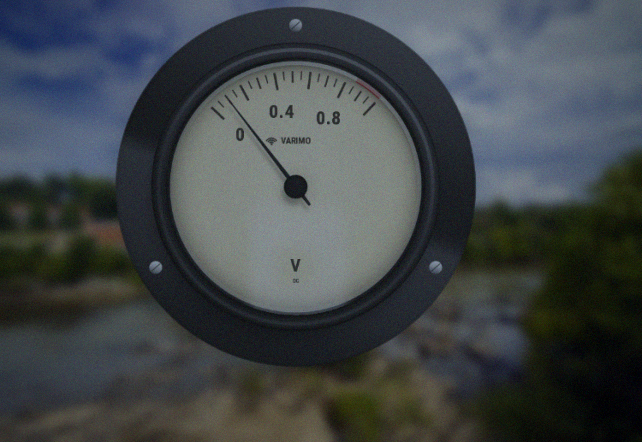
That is value=0.1 unit=V
